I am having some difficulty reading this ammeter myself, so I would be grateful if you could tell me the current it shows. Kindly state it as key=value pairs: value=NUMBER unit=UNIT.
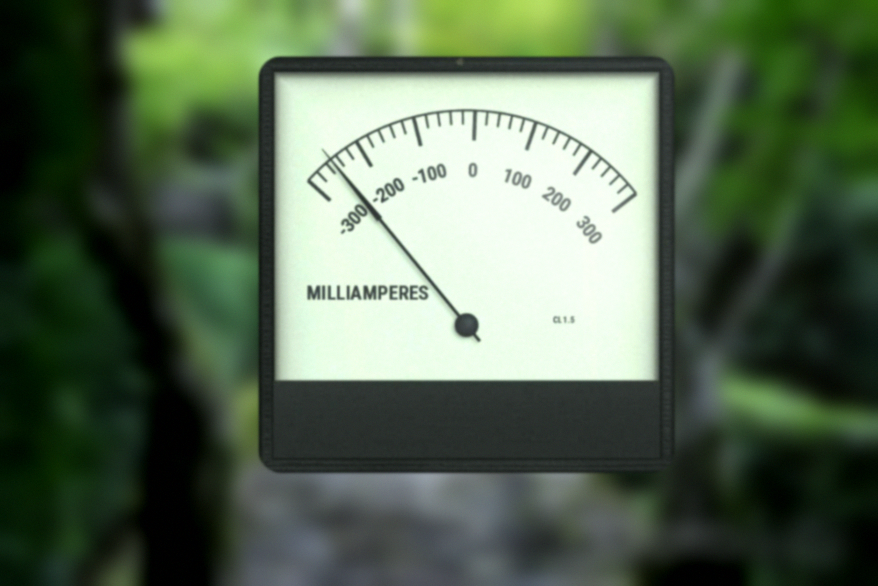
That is value=-250 unit=mA
